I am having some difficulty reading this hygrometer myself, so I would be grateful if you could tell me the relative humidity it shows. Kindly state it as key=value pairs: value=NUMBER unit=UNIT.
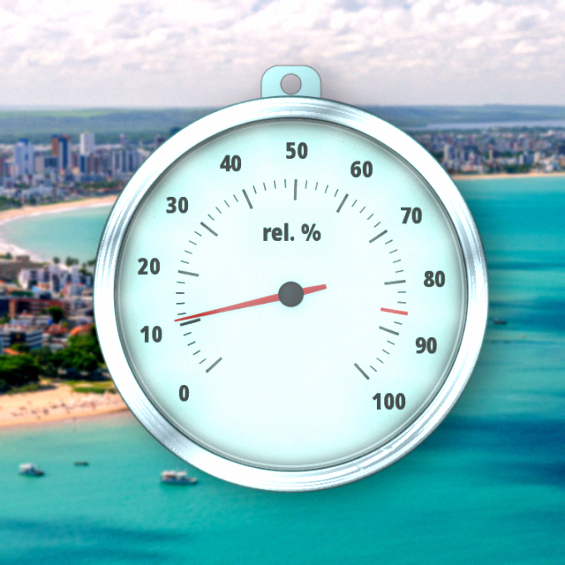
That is value=11 unit=%
